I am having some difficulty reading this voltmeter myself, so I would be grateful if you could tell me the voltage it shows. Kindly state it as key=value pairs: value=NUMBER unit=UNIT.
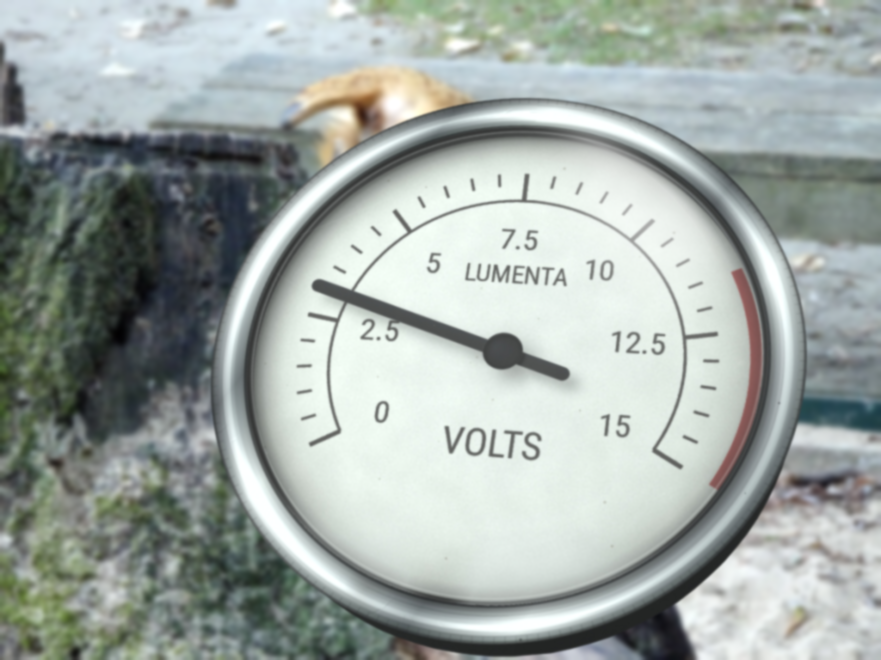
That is value=3 unit=V
